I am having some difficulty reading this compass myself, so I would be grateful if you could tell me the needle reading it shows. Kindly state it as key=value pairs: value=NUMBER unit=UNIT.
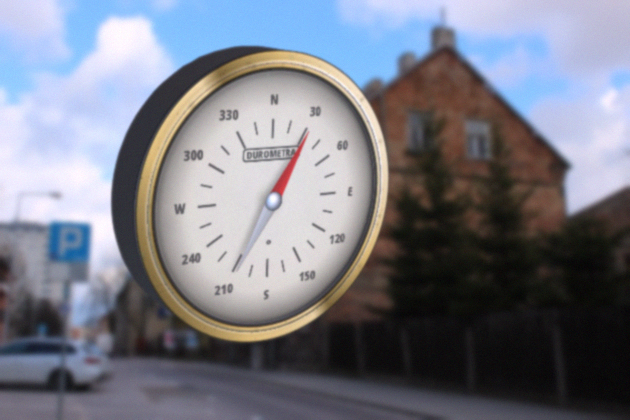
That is value=30 unit=°
